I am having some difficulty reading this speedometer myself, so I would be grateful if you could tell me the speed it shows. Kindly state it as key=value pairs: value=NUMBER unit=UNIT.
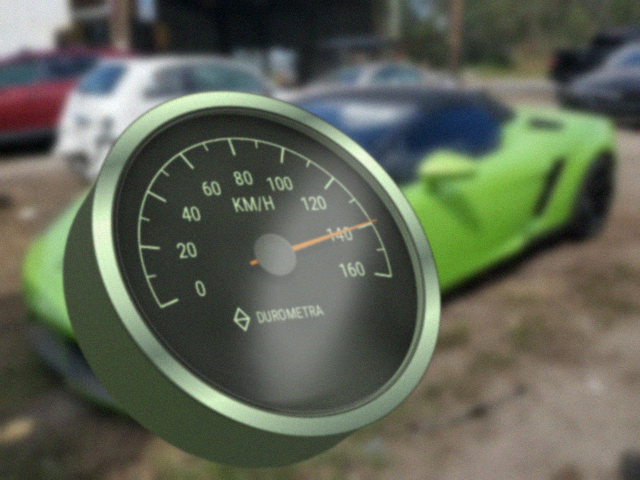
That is value=140 unit=km/h
